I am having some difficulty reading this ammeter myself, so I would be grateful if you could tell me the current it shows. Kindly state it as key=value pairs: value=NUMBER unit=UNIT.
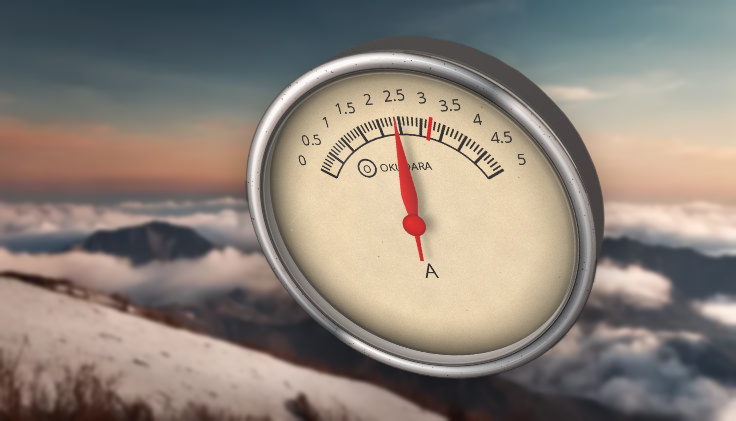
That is value=2.5 unit=A
